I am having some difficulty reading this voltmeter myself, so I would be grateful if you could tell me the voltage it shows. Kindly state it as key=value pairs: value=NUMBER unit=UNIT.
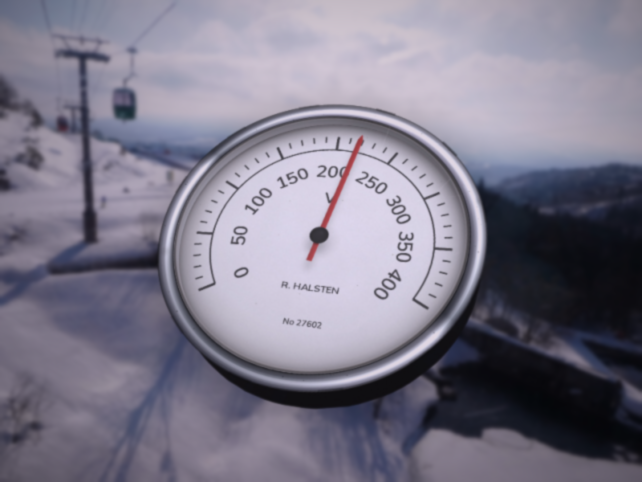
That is value=220 unit=V
